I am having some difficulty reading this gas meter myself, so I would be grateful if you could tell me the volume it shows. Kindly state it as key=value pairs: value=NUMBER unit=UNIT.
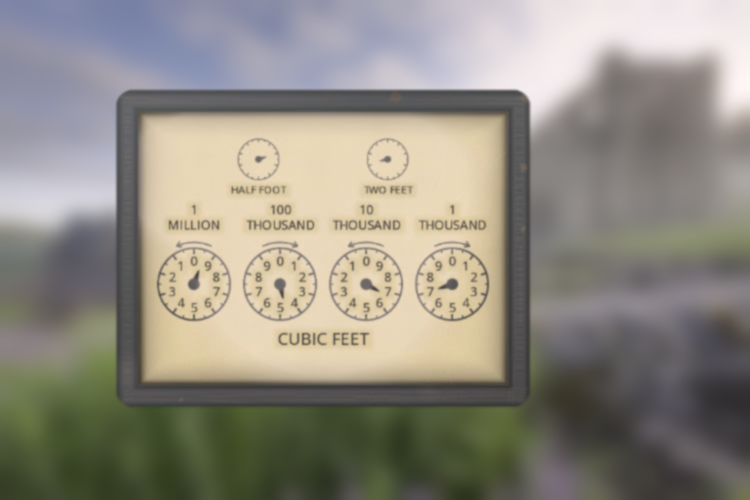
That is value=946700 unit=ft³
